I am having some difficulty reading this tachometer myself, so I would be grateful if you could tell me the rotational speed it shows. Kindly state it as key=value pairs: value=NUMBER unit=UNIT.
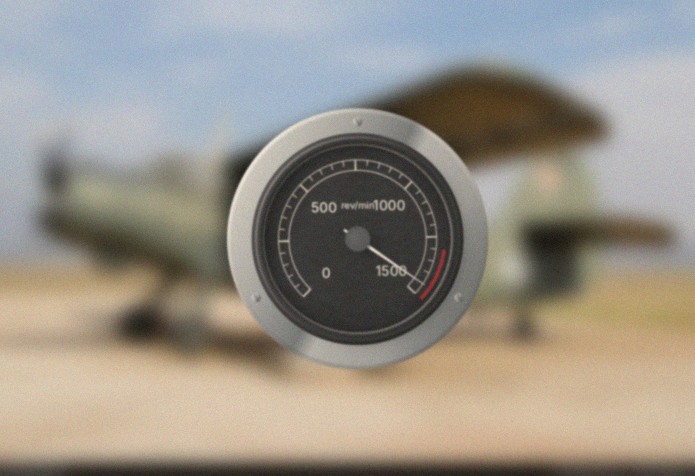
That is value=1450 unit=rpm
